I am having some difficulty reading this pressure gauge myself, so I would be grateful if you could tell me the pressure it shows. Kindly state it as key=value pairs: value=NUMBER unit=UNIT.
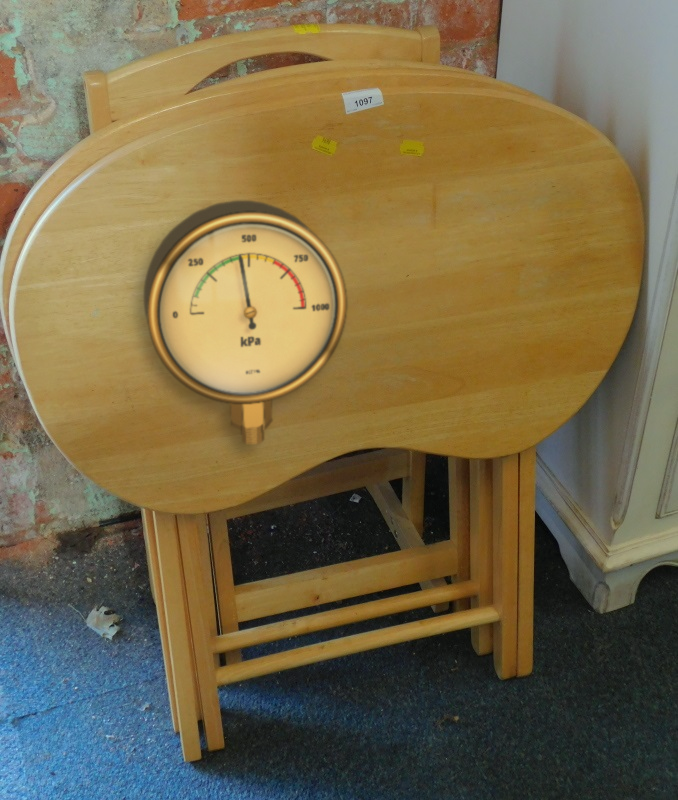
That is value=450 unit=kPa
